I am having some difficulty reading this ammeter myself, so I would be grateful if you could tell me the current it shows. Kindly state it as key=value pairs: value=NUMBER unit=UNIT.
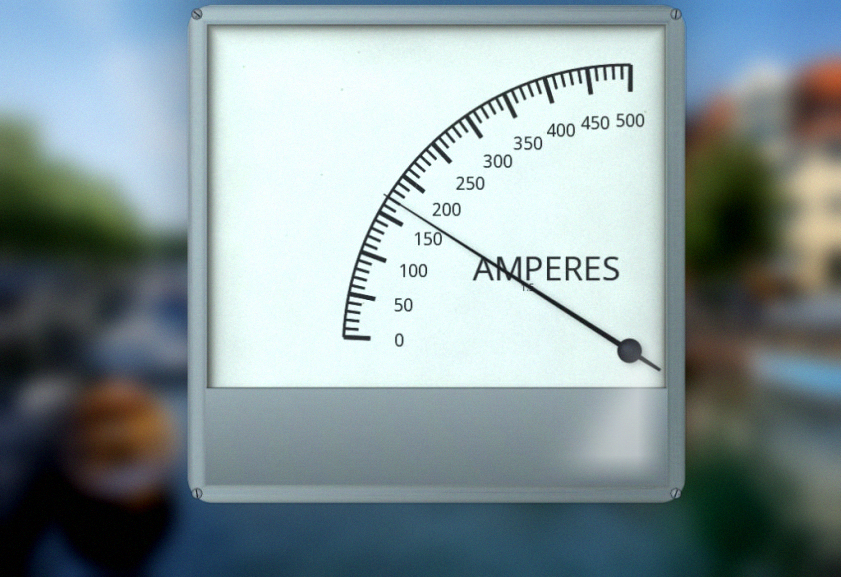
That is value=170 unit=A
